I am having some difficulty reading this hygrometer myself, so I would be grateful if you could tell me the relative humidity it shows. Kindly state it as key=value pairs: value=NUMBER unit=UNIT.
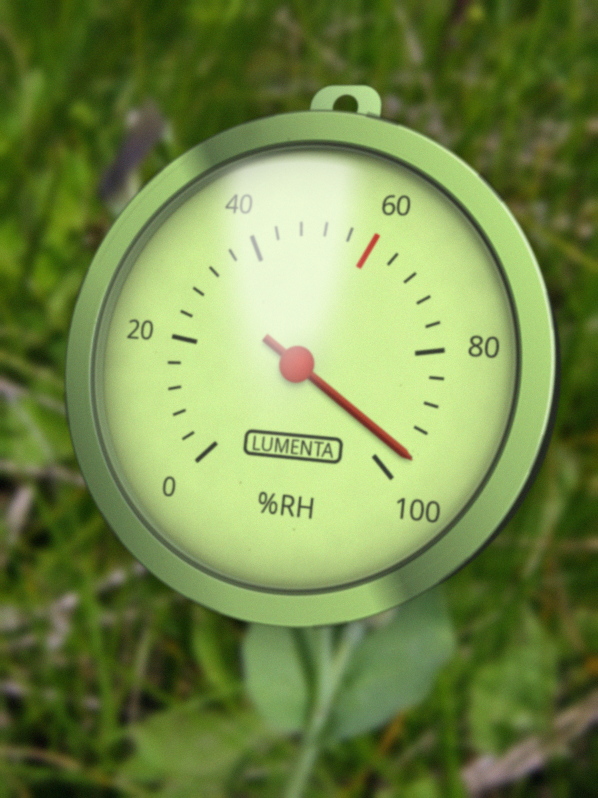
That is value=96 unit=%
